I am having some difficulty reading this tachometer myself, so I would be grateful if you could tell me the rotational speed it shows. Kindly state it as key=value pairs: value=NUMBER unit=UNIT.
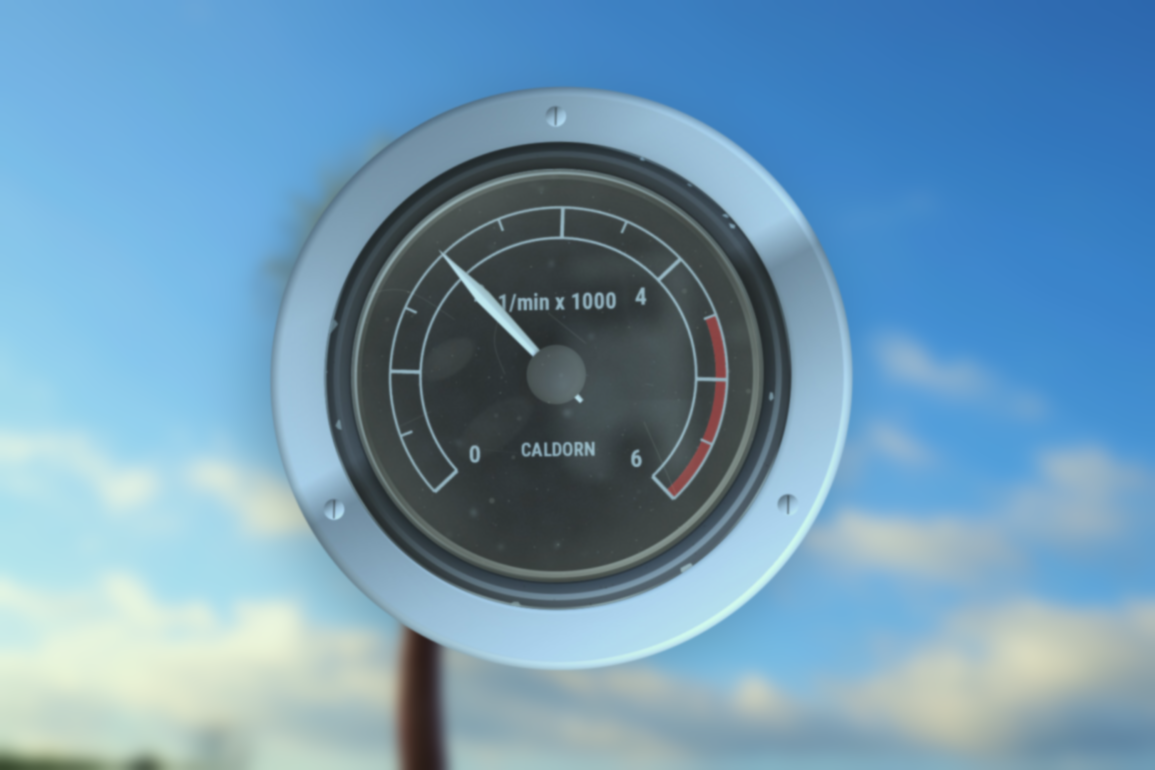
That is value=2000 unit=rpm
